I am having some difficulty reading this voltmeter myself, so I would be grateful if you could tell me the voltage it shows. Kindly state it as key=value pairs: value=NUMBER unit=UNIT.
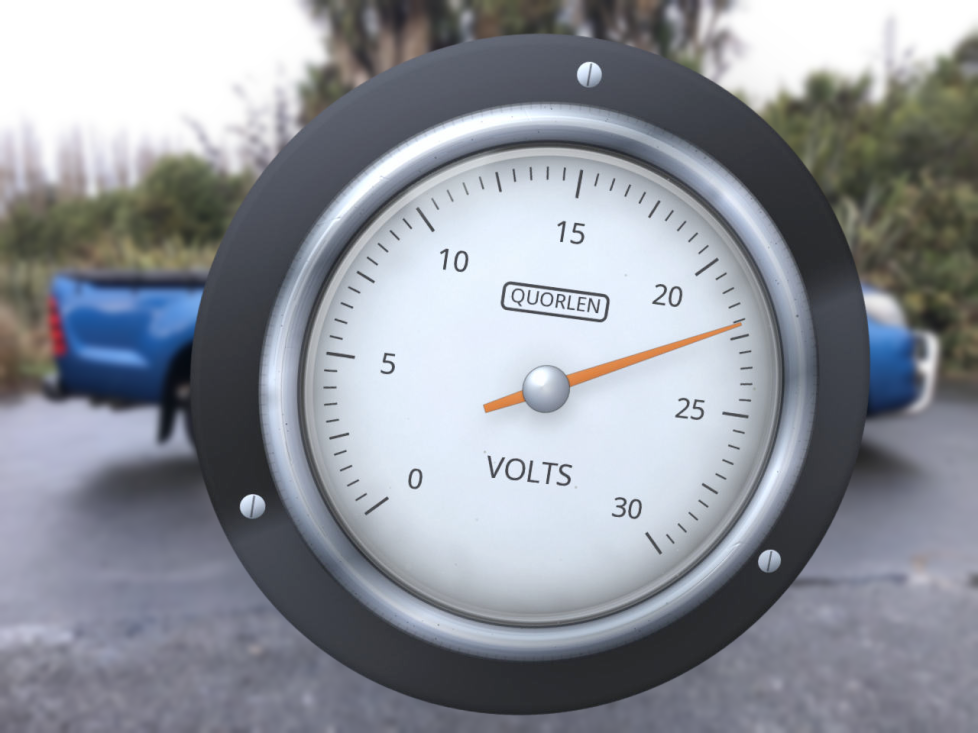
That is value=22 unit=V
